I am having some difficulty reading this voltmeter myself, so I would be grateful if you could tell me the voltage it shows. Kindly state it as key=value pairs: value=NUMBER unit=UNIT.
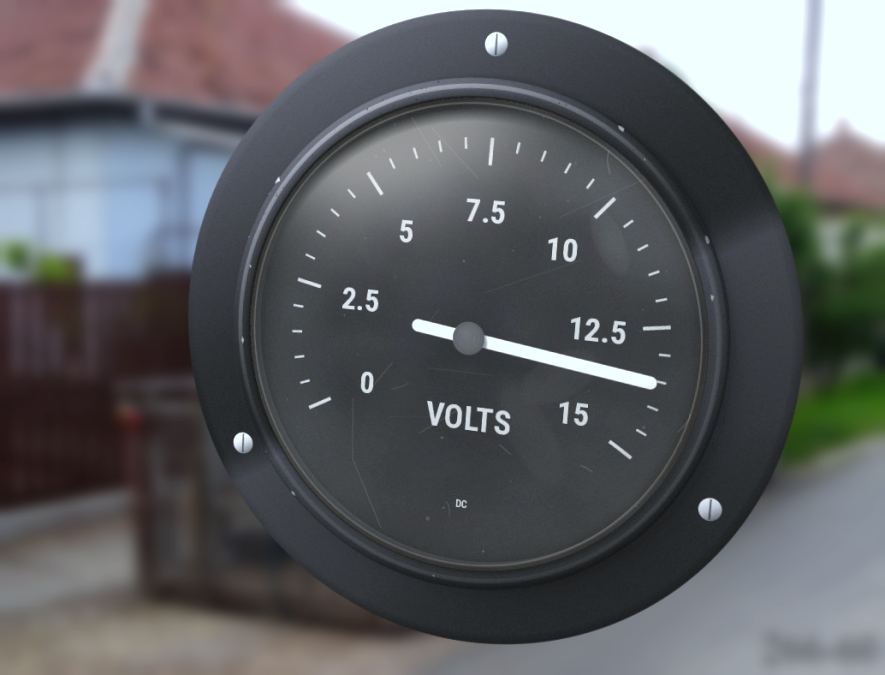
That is value=13.5 unit=V
